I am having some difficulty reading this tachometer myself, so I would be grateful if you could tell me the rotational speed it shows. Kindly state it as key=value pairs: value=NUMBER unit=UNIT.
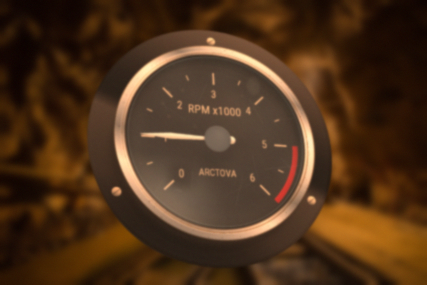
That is value=1000 unit=rpm
